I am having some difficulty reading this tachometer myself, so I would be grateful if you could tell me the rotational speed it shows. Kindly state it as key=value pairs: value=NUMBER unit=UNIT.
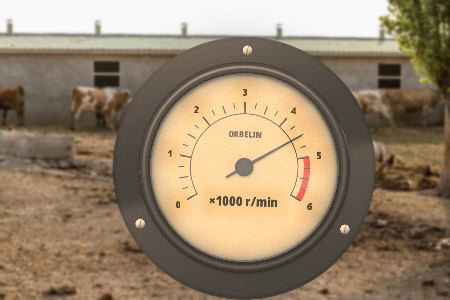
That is value=4500 unit=rpm
